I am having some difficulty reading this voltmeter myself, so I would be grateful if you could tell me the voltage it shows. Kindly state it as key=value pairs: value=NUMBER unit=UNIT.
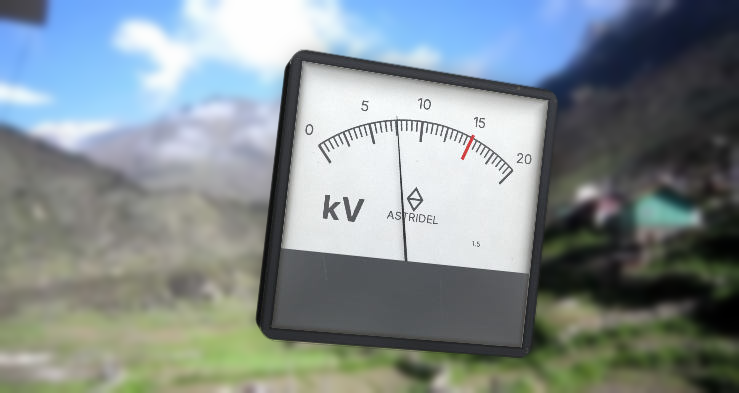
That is value=7.5 unit=kV
